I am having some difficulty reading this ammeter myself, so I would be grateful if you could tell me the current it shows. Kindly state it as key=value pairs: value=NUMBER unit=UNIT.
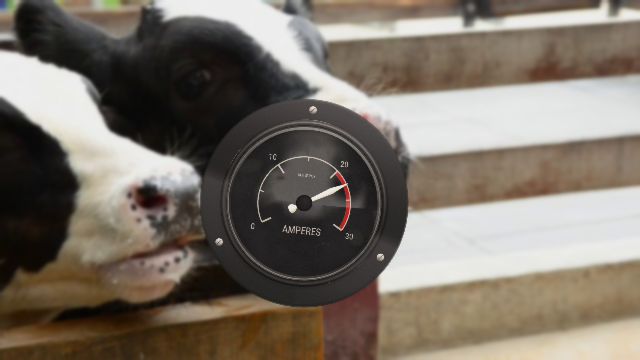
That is value=22.5 unit=A
